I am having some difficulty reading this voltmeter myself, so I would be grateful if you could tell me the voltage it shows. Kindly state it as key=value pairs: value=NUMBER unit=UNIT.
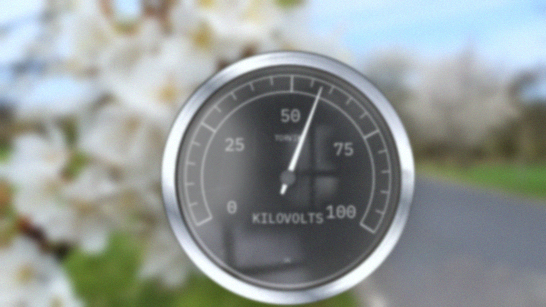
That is value=57.5 unit=kV
